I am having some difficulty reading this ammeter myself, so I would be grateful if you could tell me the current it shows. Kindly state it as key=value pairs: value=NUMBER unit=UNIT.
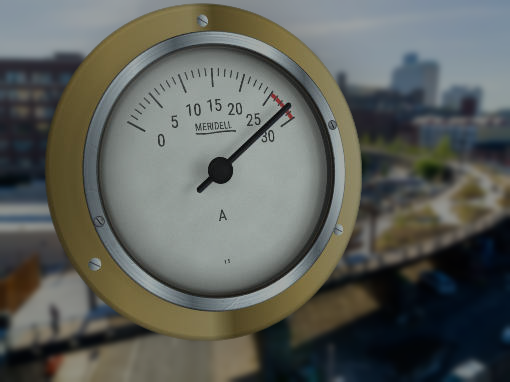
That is value=28 unit=A
